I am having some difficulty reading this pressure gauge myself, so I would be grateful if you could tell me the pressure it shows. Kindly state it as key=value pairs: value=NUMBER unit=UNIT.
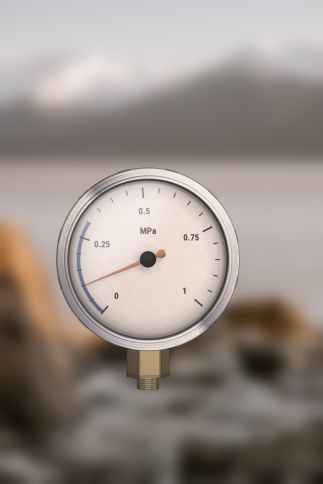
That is value=0.1 unit=MPa
